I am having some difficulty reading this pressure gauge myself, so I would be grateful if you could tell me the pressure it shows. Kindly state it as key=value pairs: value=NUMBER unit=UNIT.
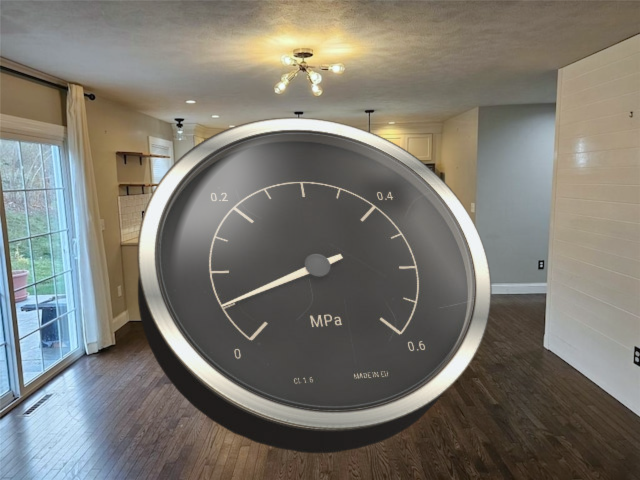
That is value=0.05 unit=MPa
